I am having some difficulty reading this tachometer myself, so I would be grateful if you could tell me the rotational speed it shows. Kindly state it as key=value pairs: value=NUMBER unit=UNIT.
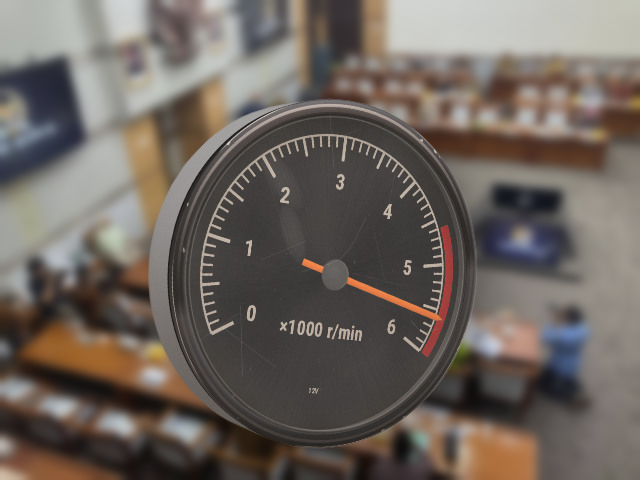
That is value=5600 unit=rpm
